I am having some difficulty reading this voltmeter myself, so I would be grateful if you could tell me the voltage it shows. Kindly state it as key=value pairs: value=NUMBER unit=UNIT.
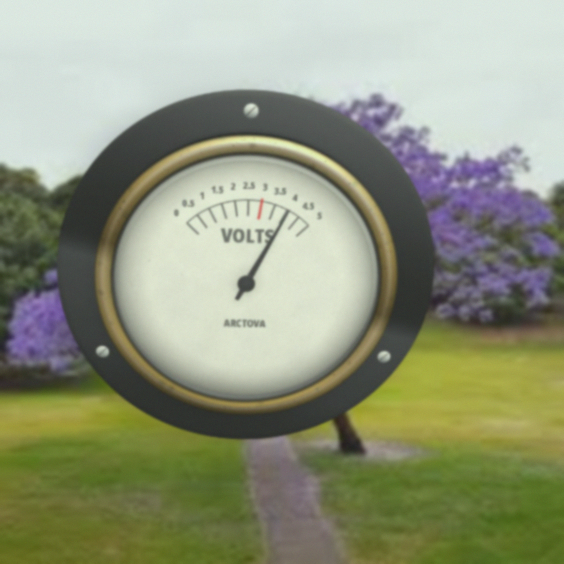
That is value=4 unit=V
